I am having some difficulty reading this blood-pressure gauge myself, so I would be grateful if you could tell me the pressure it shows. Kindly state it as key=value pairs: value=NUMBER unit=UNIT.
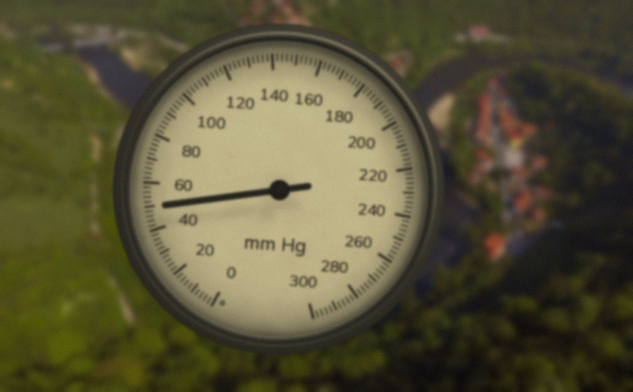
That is value=50 unit=mmHg
